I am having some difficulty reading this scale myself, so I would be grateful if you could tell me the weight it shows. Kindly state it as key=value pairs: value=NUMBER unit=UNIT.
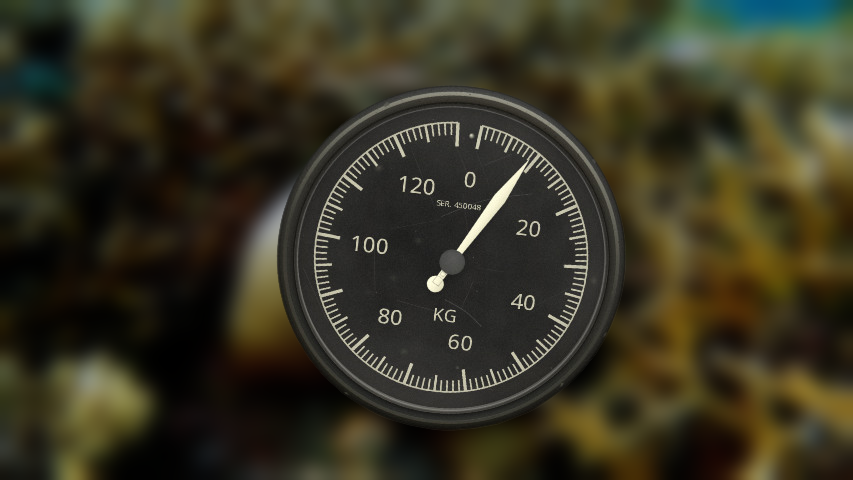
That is value=9 unit=kg
